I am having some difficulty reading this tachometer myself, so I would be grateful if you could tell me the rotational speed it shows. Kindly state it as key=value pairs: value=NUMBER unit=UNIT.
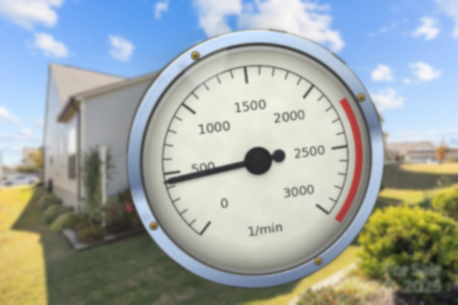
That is value=450 unit=rpm
